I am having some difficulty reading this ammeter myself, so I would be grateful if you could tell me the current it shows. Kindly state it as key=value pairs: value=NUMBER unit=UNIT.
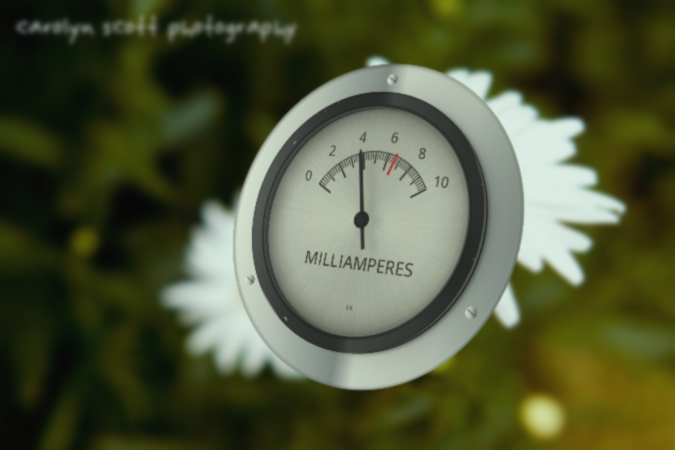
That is value=4 unit=mA
